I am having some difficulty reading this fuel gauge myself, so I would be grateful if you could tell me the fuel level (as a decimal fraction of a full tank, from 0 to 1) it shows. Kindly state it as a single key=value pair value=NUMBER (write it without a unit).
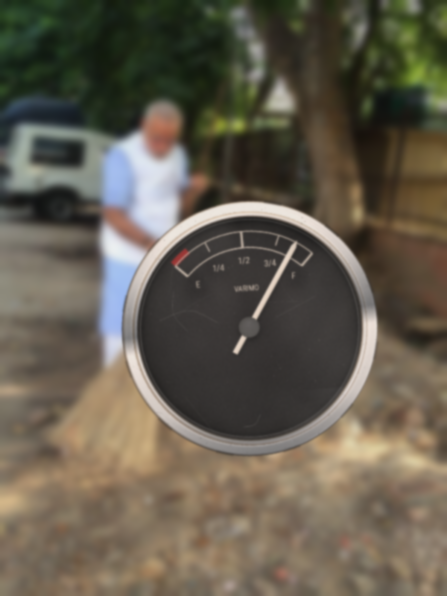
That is value=0.875
